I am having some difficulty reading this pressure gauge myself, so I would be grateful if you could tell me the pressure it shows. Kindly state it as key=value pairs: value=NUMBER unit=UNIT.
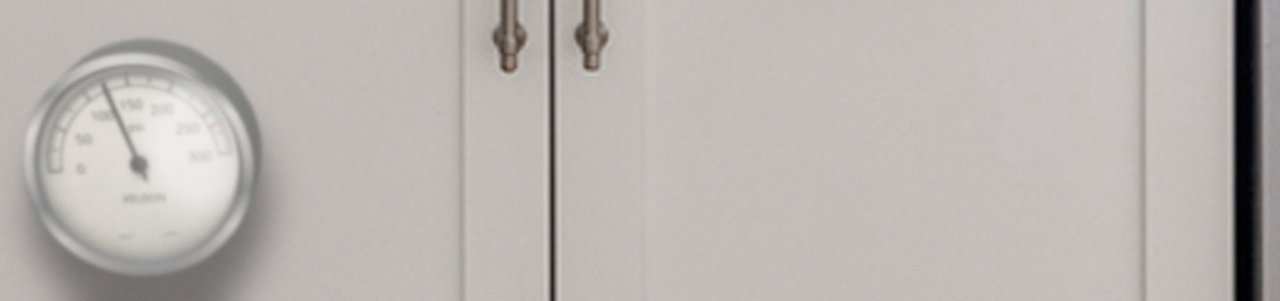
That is value=125 unit=psi
